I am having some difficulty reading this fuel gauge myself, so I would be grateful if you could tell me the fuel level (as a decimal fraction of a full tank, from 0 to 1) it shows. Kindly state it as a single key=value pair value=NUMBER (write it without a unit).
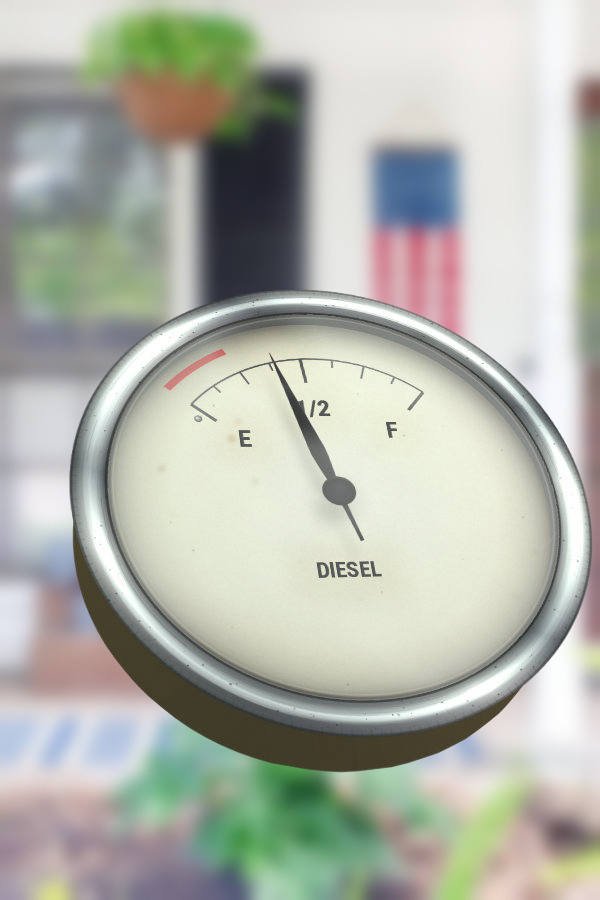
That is value=0.375
